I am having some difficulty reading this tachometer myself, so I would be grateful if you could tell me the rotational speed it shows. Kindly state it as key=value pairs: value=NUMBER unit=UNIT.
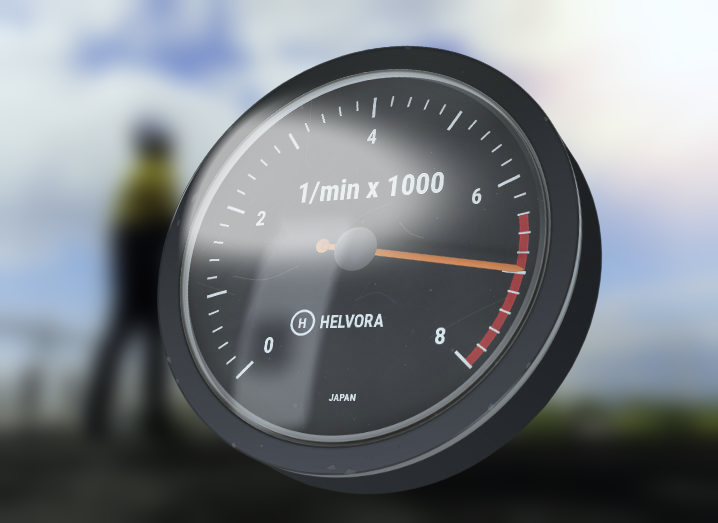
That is value=7000 unit=rpm
